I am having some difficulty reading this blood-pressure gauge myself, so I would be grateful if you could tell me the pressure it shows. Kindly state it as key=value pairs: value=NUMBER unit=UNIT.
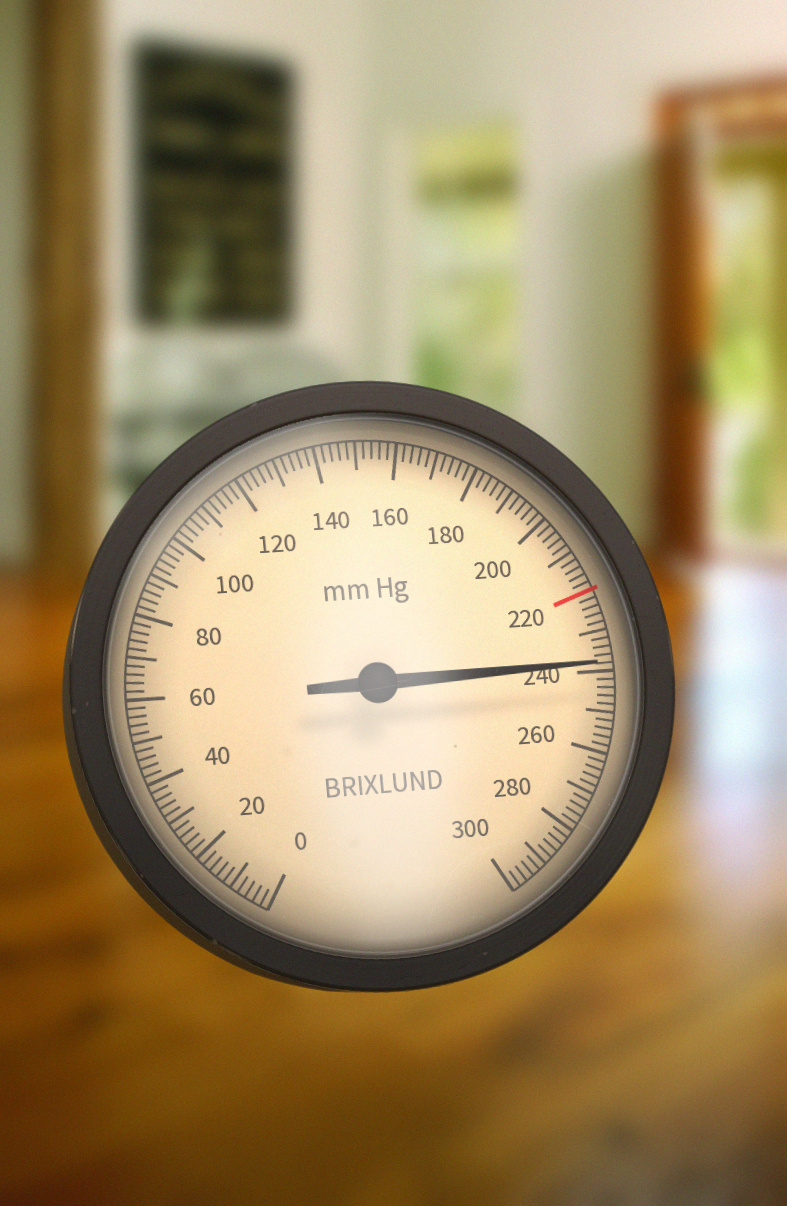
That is value=238 unit=mmHg
